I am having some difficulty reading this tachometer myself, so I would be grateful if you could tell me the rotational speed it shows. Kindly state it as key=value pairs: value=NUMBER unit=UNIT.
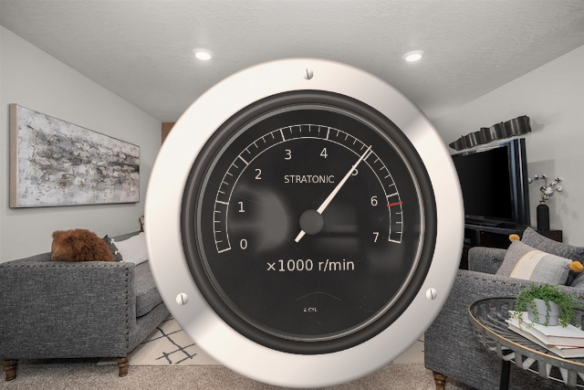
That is value=4900 unit=rpm
